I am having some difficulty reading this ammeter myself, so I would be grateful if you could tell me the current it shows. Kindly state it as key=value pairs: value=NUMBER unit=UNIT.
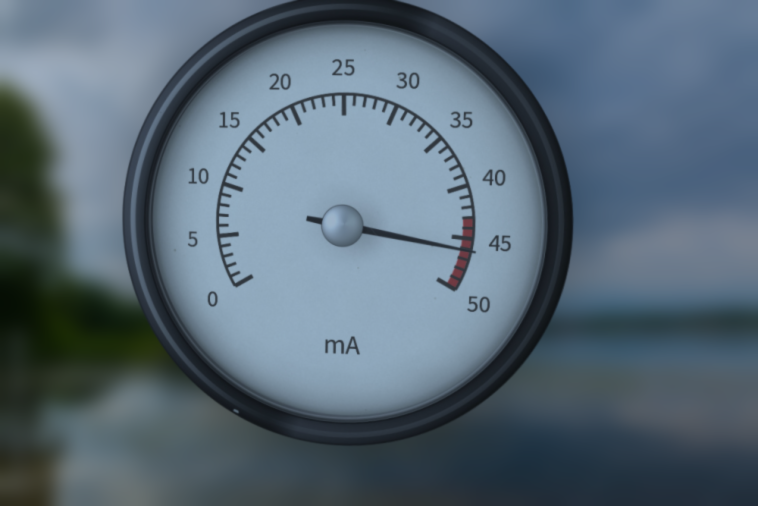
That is value=46 unit=mA
